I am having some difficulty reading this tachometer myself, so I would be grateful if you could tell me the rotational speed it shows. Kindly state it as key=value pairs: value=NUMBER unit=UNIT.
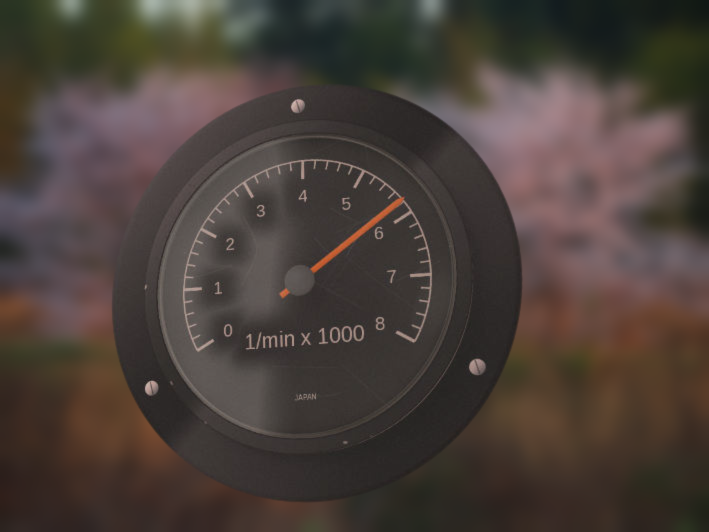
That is value=5800 unit=rpm
